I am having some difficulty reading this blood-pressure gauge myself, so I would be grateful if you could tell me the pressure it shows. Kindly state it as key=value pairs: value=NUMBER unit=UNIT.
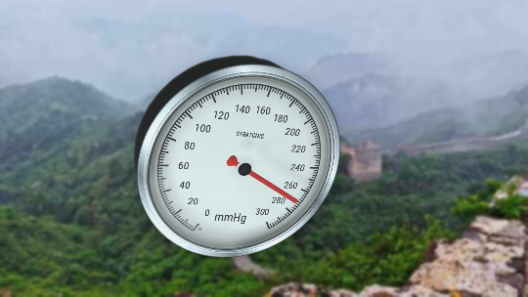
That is value=270 unit=mmHg
